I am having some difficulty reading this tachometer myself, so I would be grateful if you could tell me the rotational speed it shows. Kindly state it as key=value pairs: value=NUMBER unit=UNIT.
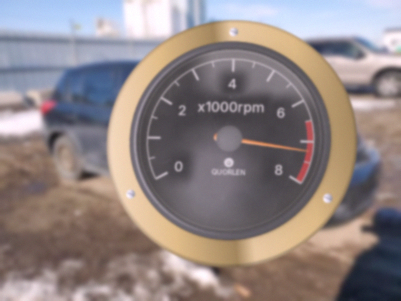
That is value=7250 unit=rpm
